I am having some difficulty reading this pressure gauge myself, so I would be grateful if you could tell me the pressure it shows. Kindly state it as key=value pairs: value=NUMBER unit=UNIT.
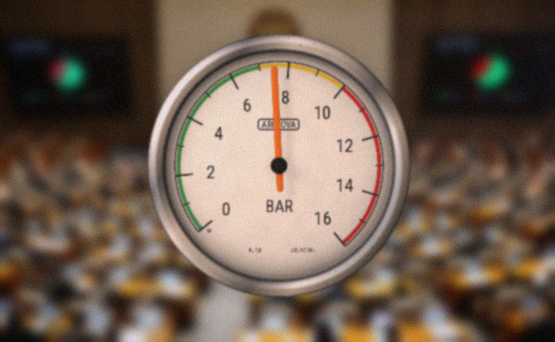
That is value=7.5 unit=bar
